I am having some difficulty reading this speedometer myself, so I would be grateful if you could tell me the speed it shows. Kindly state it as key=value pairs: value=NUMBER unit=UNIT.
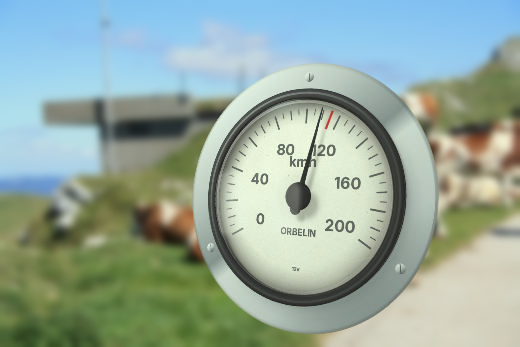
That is value=110 unit=km/h
